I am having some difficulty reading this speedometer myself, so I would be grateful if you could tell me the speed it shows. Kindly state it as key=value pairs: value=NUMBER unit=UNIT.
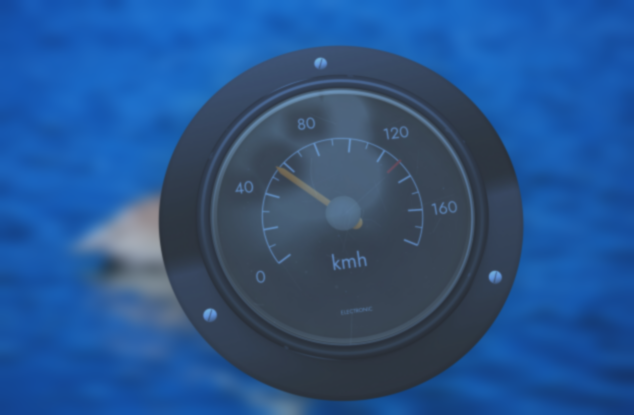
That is value=55 unit=km/h
